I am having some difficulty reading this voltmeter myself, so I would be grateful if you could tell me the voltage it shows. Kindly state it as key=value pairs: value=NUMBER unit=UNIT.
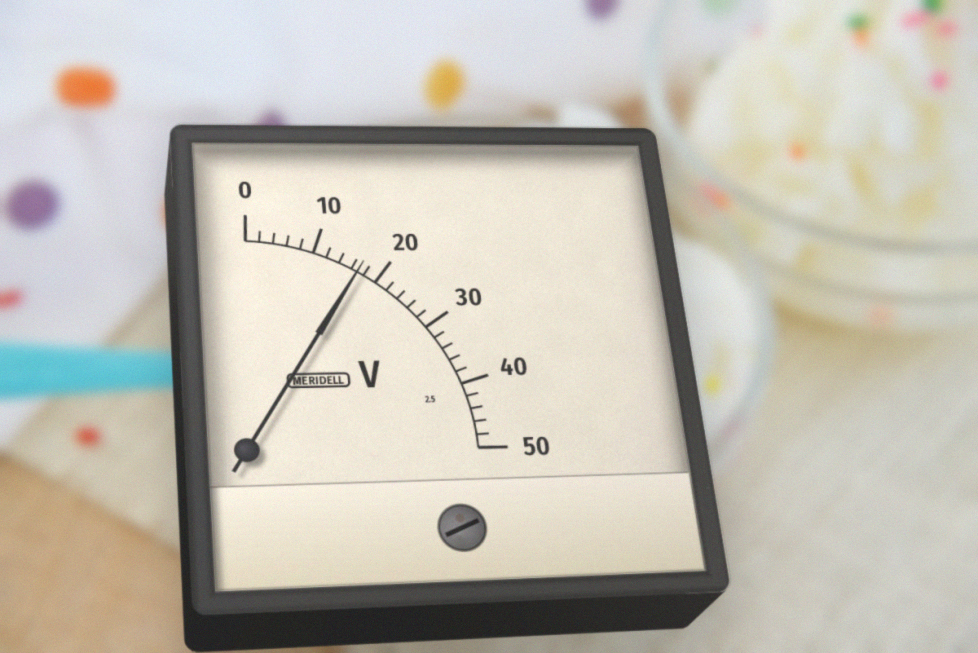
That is value=17 unit=V
